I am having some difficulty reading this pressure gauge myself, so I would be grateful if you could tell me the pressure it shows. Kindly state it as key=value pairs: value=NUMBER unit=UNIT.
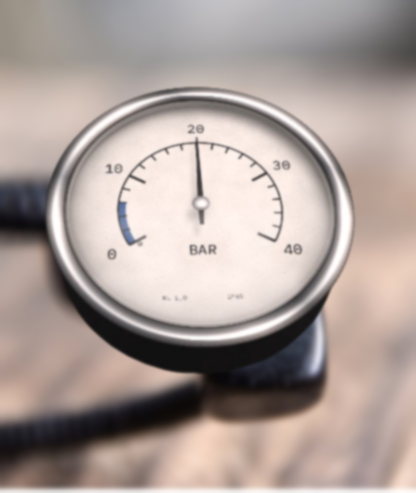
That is value=20 unit=bar
